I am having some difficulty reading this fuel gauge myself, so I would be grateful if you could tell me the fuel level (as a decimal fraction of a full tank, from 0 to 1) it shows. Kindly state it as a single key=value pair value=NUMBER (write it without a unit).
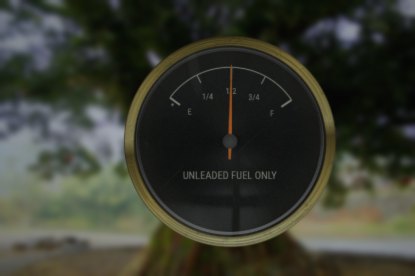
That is value=0.5
